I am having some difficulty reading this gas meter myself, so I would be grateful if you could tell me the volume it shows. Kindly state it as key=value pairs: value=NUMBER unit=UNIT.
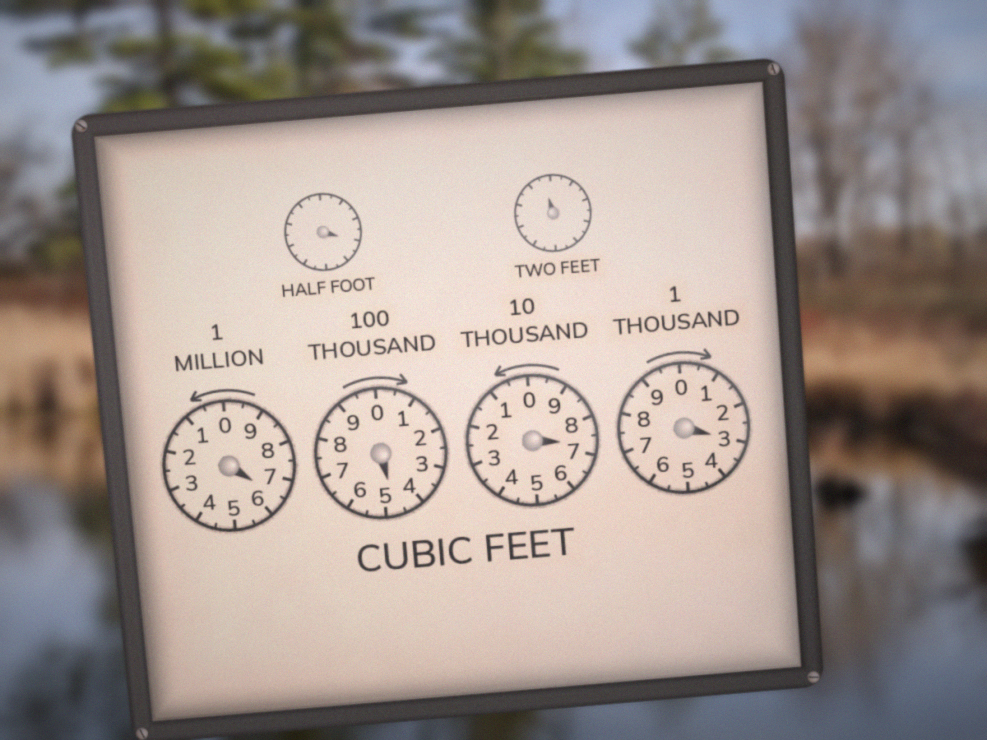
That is value=647300 unit=ft³
